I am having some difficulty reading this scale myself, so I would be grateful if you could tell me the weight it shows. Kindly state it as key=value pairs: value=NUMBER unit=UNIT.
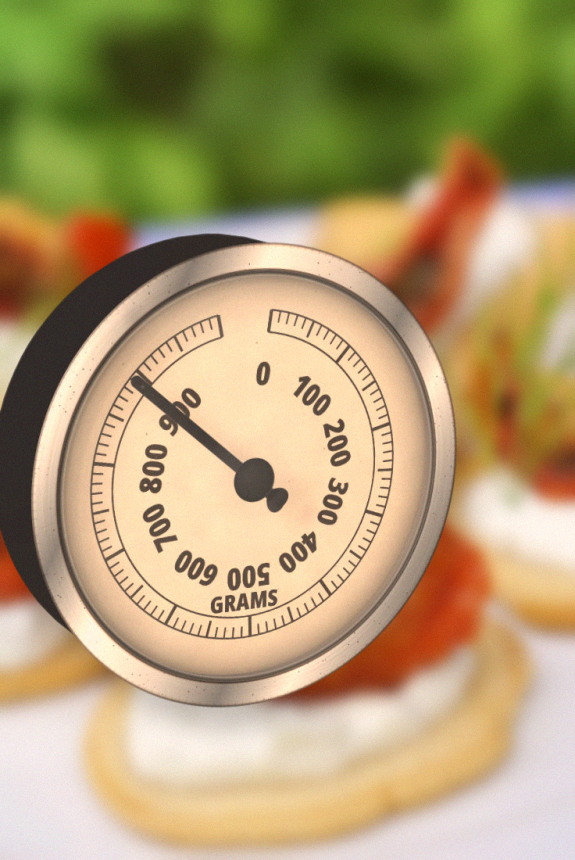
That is value=890 unit=g
